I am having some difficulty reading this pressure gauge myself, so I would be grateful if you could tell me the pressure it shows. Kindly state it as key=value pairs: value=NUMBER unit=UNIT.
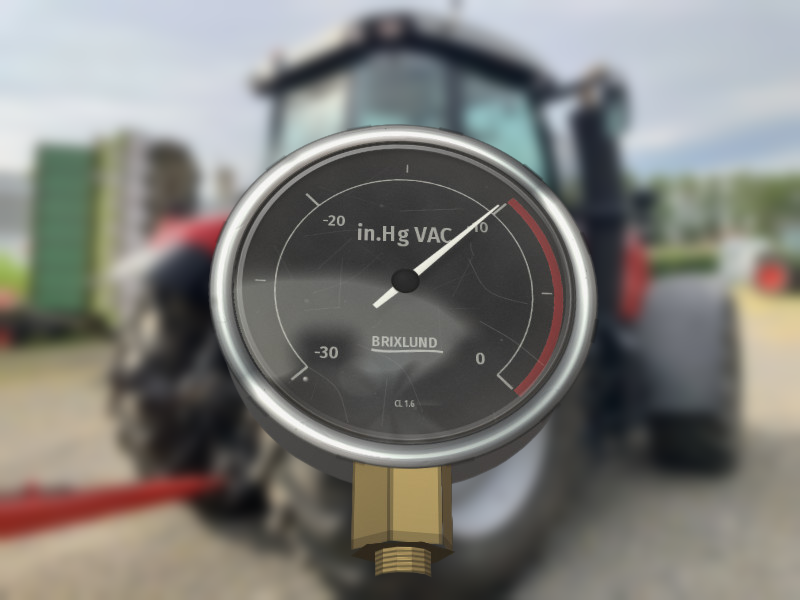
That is value=-10 unit=inHg
